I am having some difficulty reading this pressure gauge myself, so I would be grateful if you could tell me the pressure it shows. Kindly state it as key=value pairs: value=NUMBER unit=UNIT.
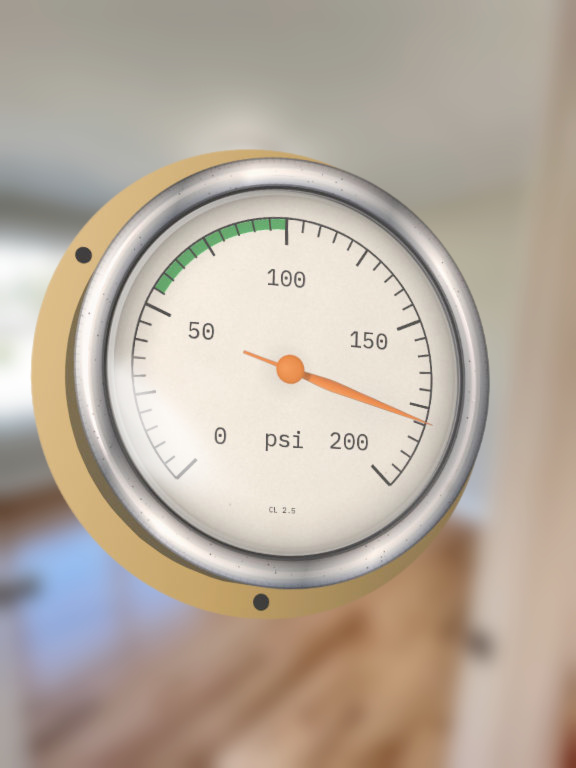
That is value=180 unit=psi
